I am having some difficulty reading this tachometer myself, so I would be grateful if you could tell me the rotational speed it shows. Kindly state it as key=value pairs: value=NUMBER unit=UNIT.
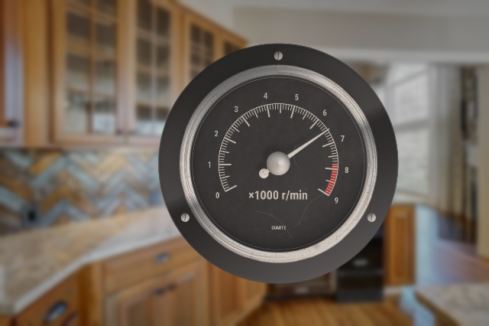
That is value=6500 unit=rpm
